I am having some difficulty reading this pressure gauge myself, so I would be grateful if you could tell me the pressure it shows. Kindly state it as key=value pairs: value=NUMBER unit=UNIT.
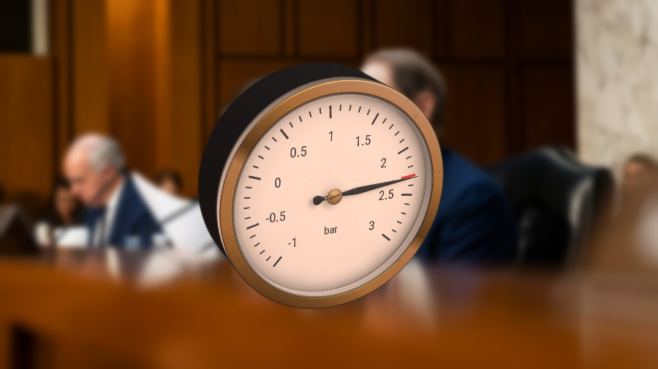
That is value=2.3 unit=bar
